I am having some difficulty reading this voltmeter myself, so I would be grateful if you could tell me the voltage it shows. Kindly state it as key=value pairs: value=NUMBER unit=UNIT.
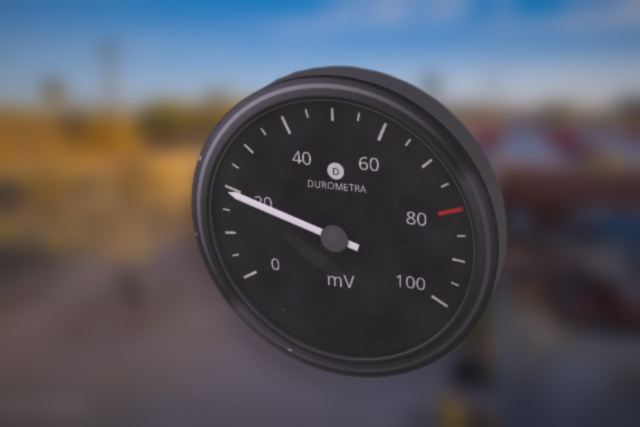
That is value=20 unit=mV
